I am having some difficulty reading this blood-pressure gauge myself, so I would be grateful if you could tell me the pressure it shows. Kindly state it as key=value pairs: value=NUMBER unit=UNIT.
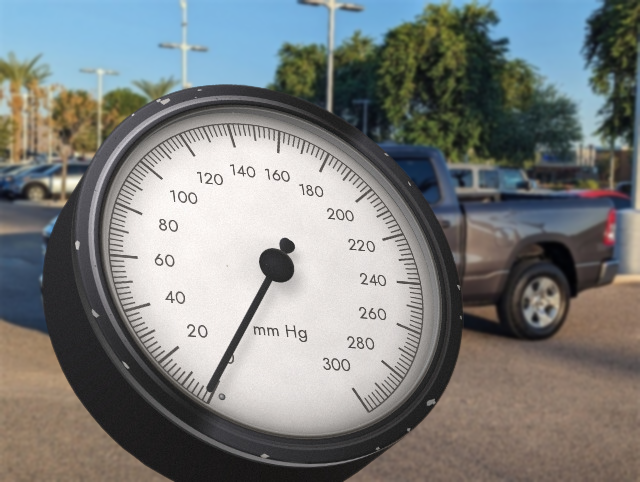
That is value=2 unit=mmHg
